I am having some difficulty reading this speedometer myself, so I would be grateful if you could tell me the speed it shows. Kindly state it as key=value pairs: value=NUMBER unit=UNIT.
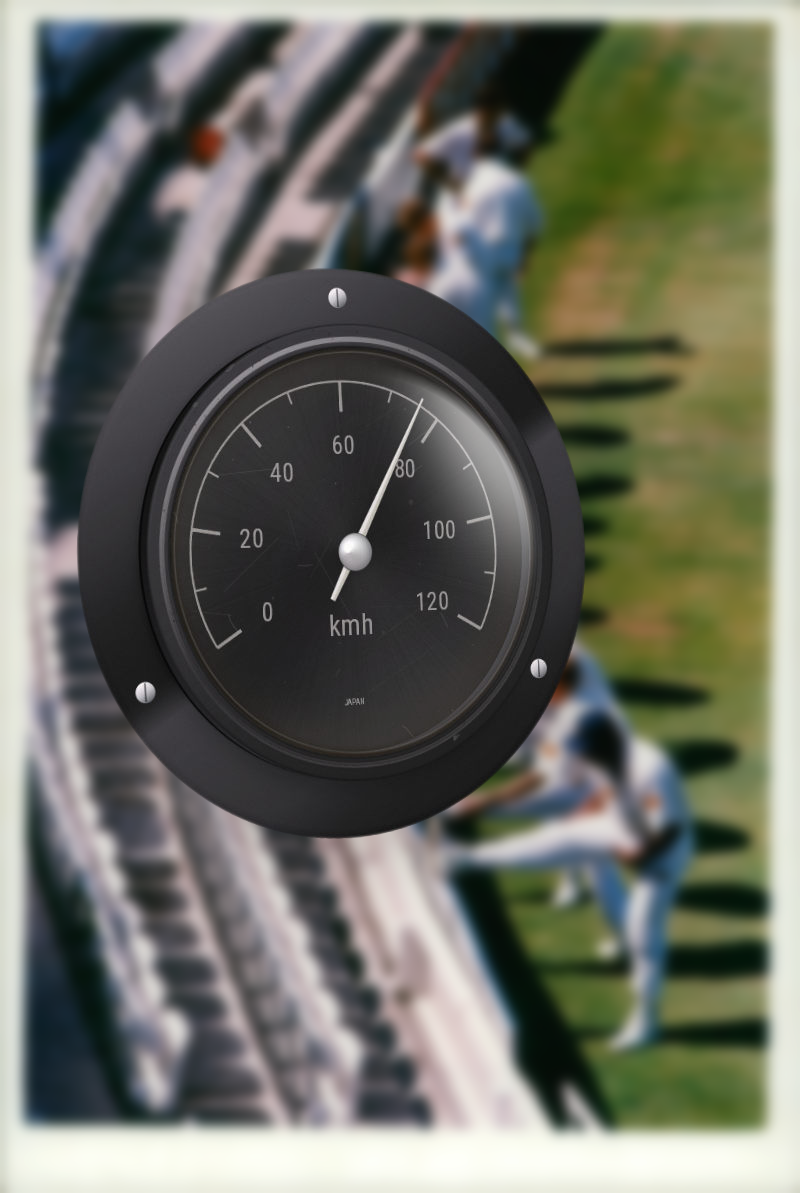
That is value=75 unit=km/h
